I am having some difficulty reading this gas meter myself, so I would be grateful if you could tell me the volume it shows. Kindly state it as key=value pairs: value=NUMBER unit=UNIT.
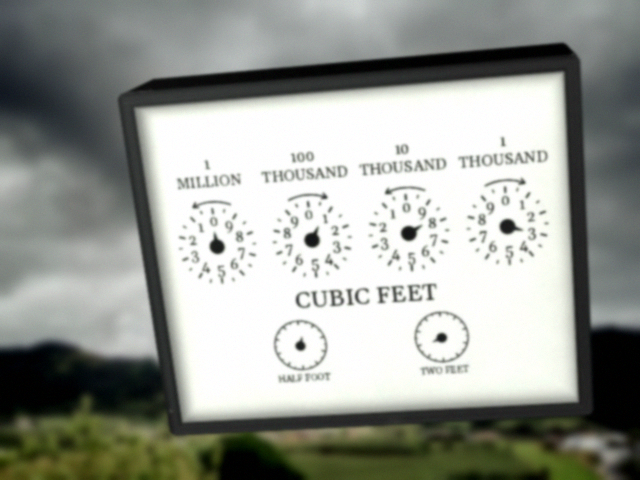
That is value=8300 unit=ft³
